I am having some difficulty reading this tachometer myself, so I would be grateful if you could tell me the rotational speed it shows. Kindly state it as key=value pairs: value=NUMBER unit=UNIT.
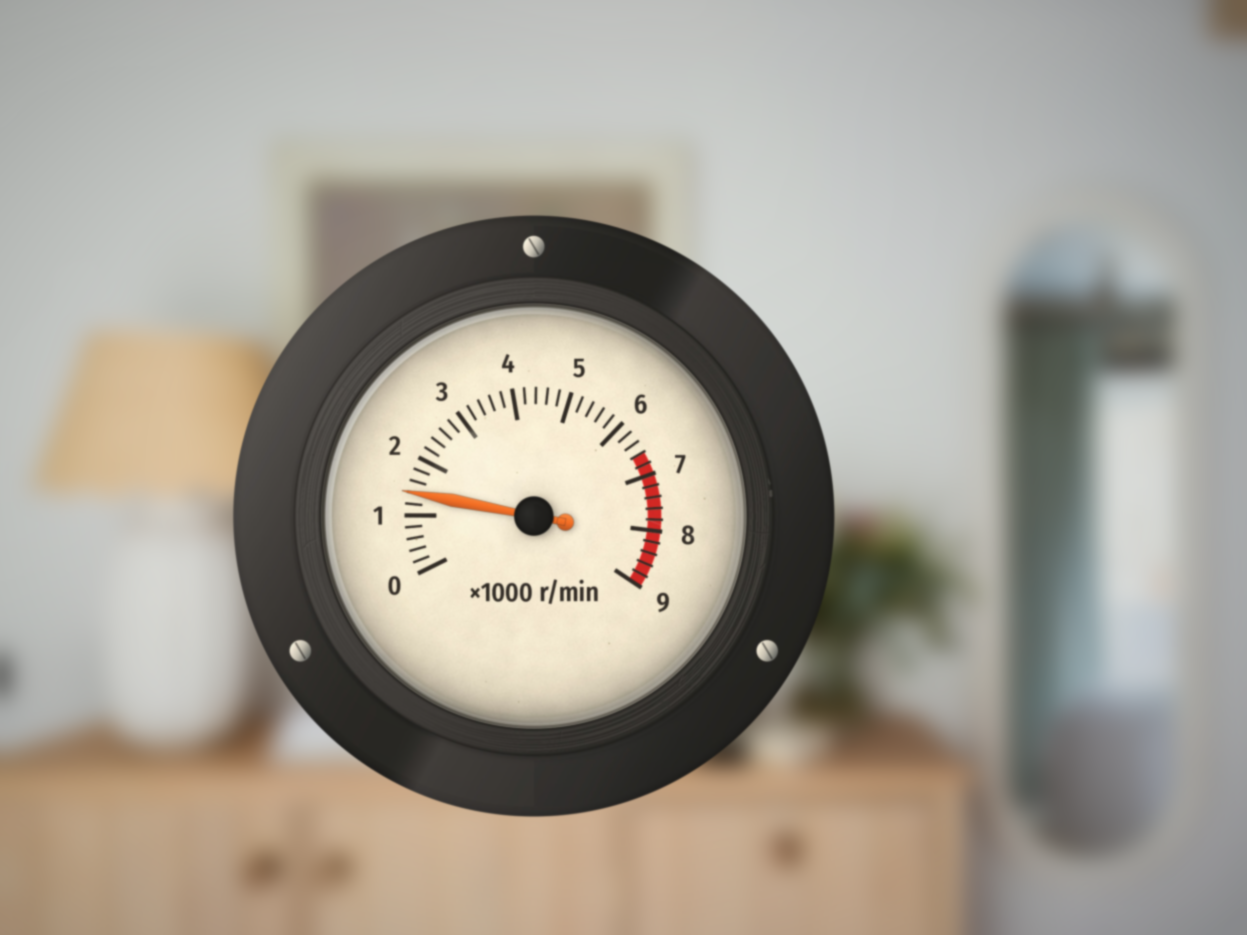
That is value=1400 unit=rpm
